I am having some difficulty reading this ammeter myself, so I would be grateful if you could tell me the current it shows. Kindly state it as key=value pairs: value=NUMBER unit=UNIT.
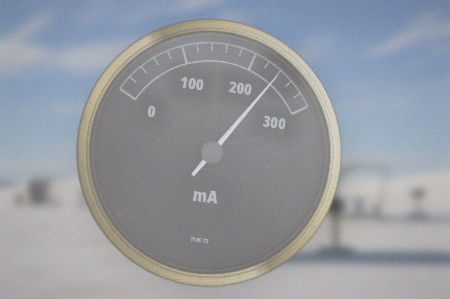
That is value=240 unit=mA
